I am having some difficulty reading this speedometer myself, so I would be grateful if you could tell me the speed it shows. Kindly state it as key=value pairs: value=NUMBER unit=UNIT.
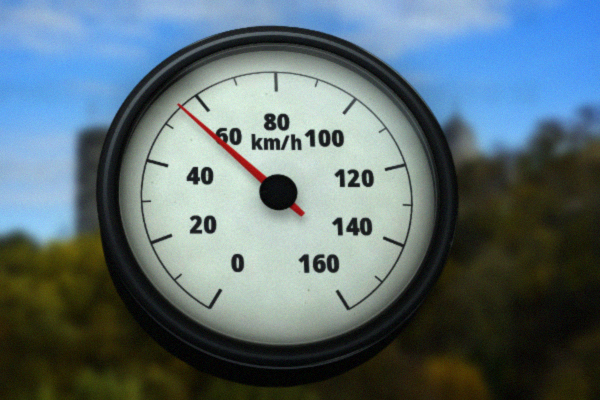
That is value=55 unit=km/h
